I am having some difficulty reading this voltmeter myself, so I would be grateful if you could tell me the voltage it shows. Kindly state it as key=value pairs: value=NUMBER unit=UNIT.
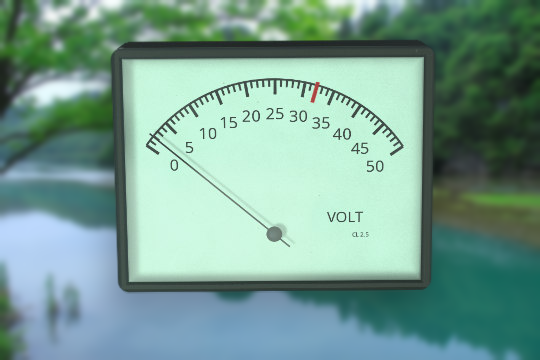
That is value=2 unit=V
